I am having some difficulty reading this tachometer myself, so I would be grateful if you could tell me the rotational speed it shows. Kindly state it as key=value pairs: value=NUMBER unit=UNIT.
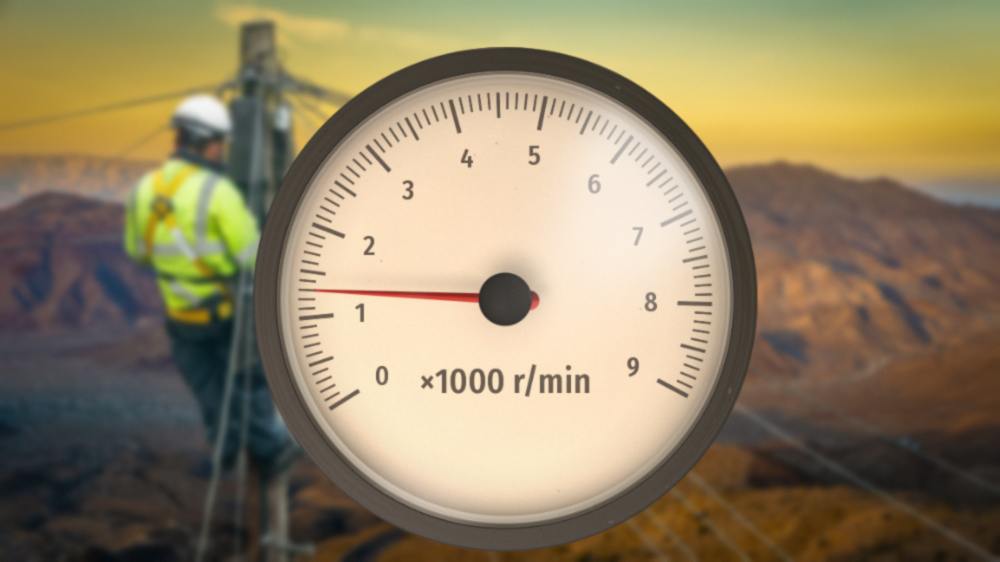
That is value=1300 unit=rpm
